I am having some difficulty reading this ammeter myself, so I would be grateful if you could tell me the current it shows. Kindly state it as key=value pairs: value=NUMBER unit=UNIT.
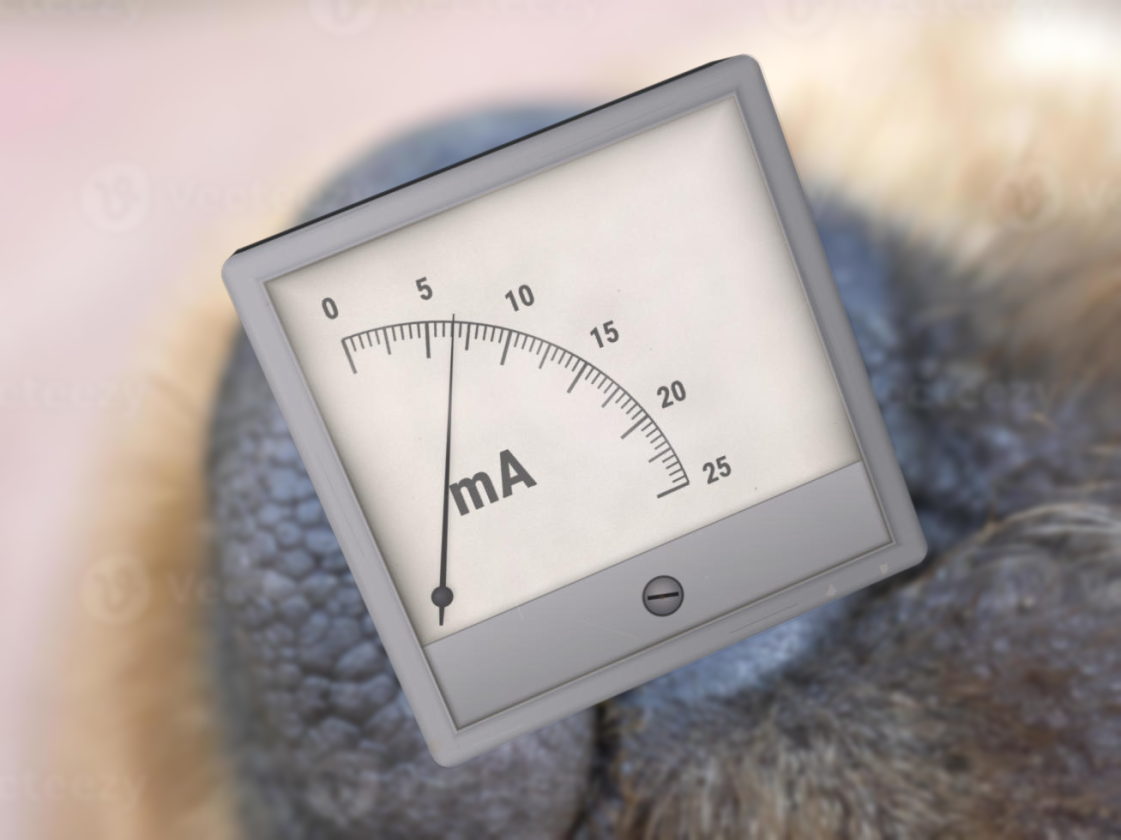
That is value=6.5 unit=mA
